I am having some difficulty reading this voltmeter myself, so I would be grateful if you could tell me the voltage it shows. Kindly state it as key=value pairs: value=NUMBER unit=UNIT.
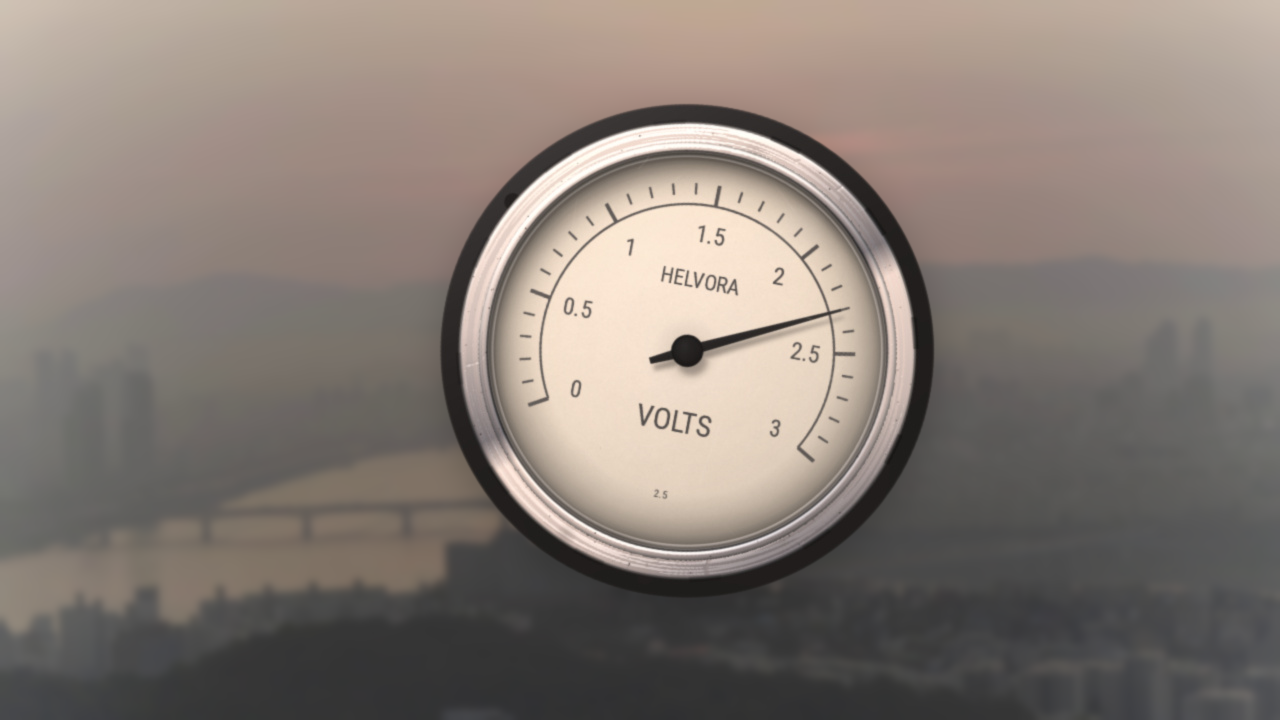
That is value=2.3 unit=V
